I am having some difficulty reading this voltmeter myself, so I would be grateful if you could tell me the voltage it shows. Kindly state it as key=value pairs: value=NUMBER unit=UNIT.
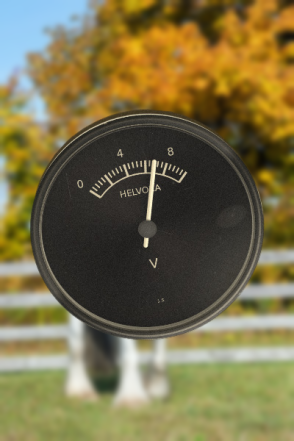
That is value=6.8 unit=V
